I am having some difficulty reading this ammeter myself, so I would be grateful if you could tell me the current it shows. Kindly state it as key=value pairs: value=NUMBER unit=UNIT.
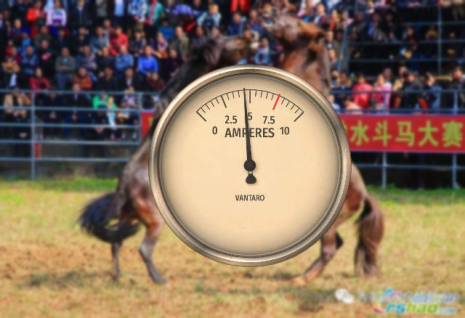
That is value=4.5 unit=A
